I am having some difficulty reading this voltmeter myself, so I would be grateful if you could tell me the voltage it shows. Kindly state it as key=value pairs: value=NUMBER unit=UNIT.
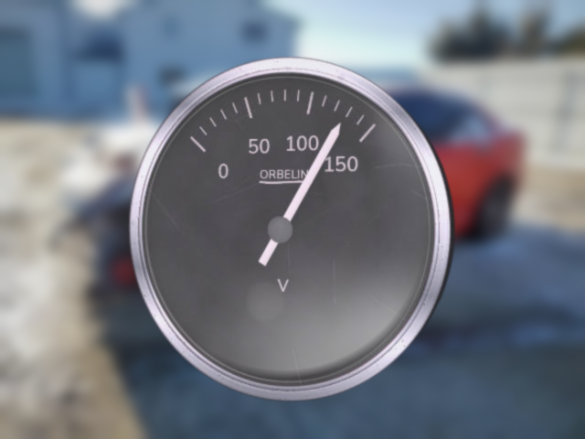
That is value=130 unit=V
